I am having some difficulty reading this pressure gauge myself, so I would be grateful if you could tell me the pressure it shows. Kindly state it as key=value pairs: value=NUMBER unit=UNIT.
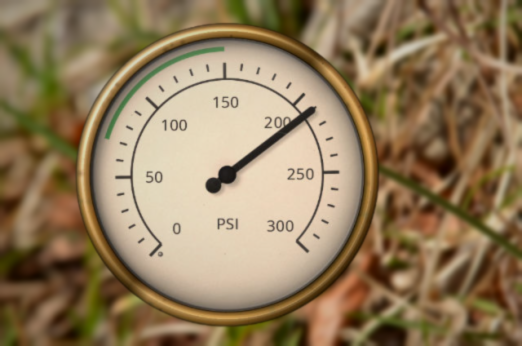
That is value=210 unit=psi
